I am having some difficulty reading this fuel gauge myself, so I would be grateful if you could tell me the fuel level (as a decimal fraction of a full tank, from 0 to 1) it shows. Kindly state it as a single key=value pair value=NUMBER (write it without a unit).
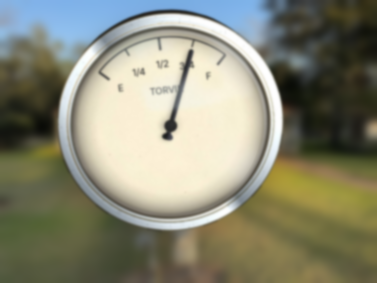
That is value=0.75
